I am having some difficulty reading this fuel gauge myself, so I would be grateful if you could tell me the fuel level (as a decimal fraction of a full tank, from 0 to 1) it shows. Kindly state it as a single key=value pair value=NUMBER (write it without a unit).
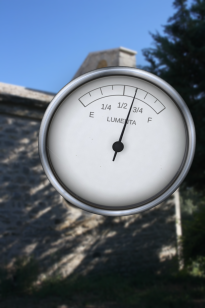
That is value=0.625
